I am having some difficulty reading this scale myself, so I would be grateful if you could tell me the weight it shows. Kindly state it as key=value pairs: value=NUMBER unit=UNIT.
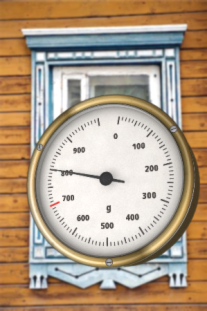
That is value=800 unit=g
